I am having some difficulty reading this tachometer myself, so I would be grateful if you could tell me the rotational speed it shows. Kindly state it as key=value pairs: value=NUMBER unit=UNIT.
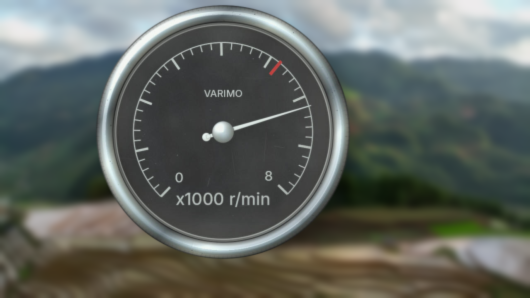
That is value=6200 unit=rpm
